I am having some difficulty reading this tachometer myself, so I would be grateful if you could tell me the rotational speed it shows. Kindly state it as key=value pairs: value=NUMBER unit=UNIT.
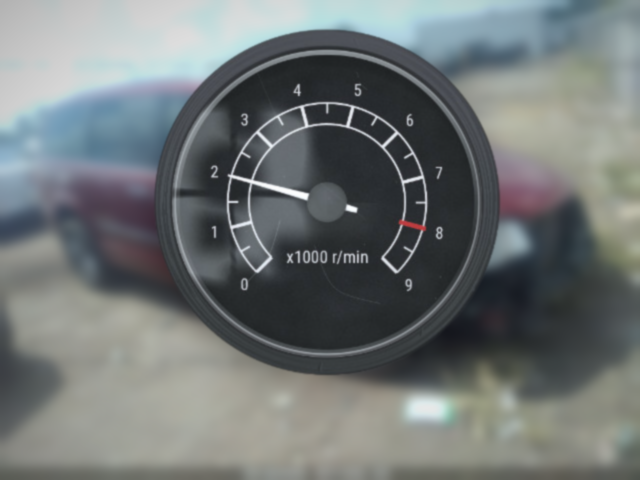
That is value=2000 unit=rpm
